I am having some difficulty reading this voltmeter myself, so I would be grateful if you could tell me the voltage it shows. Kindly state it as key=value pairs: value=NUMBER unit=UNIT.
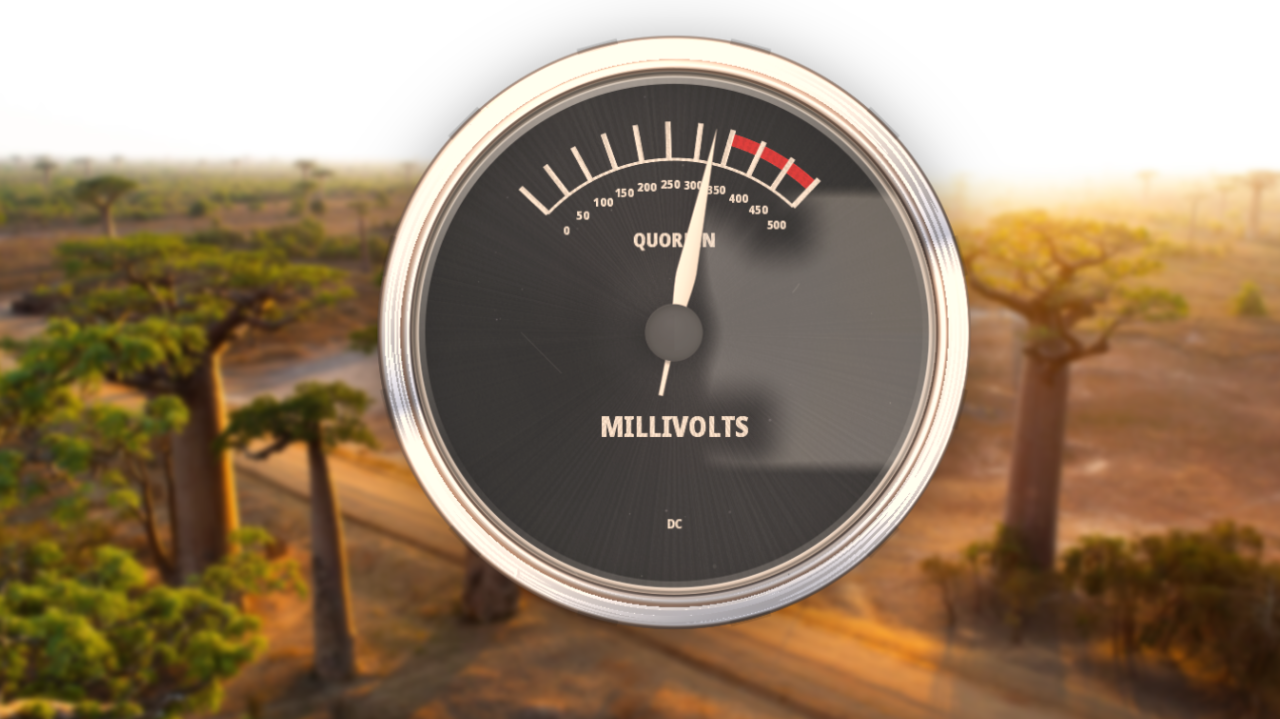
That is value=325 unit=mV
